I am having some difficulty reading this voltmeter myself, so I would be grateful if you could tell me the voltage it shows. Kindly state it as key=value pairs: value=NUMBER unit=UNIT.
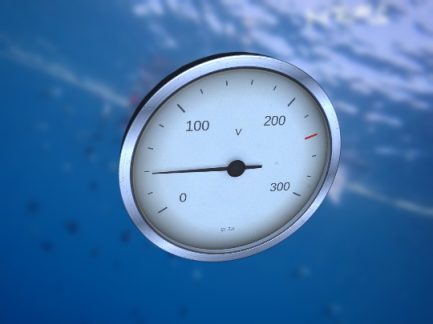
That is value=40 unit=V
